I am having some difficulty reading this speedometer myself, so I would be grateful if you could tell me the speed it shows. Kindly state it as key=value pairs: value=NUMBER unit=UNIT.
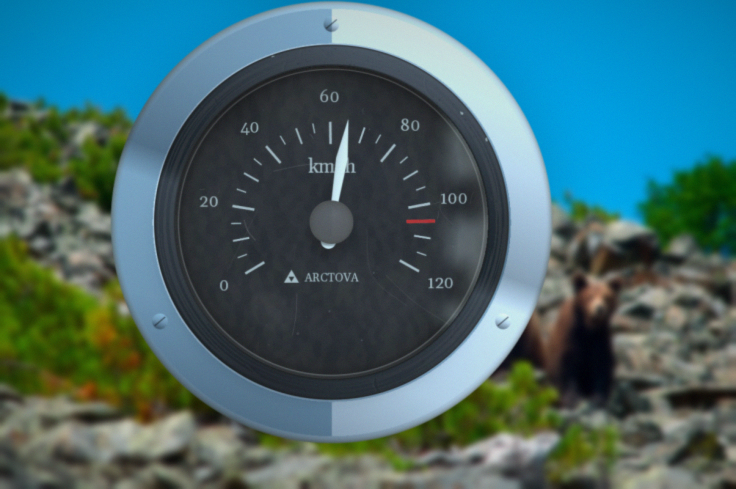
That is value=65 unit=km/h
